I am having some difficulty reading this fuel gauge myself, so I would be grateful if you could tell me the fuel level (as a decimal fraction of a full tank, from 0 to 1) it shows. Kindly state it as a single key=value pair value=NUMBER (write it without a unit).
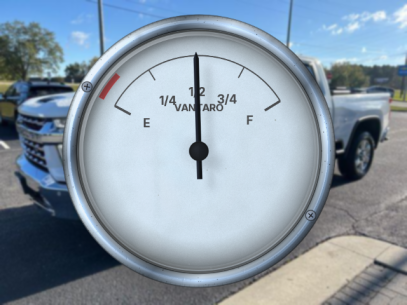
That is value=0.5
